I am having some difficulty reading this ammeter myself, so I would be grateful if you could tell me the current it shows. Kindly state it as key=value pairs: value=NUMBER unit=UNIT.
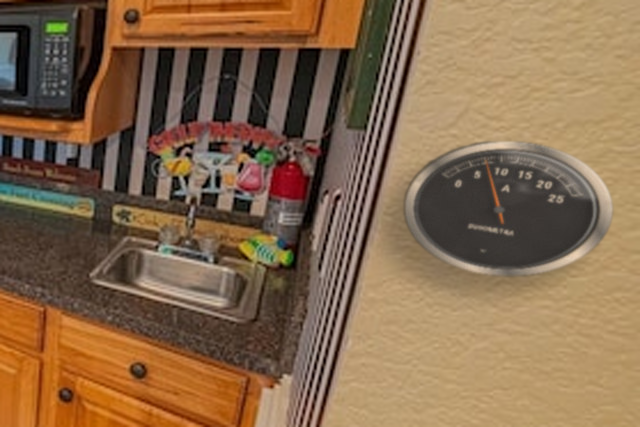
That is value=7.5 unit=A
